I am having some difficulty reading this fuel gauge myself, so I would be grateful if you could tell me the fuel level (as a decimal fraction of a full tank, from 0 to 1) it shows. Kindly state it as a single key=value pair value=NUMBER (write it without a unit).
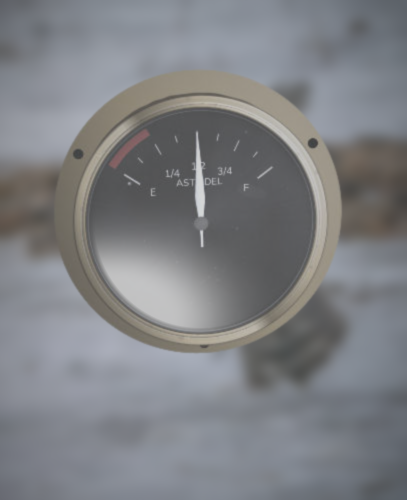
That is value=0.5
